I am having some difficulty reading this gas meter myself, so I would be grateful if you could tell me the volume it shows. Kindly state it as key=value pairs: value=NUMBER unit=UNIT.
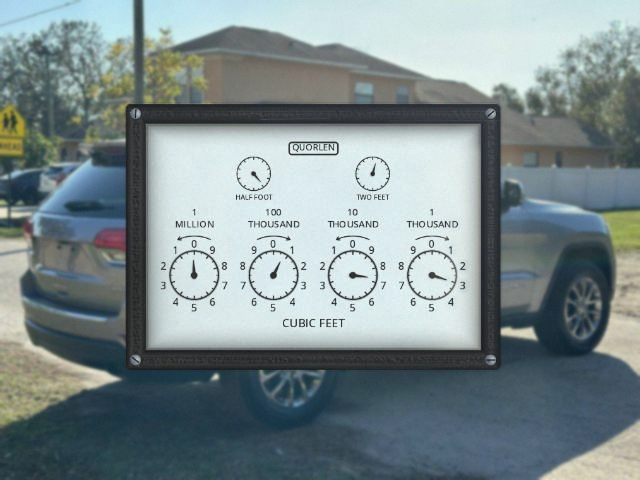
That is value=7300 unit=ft³
